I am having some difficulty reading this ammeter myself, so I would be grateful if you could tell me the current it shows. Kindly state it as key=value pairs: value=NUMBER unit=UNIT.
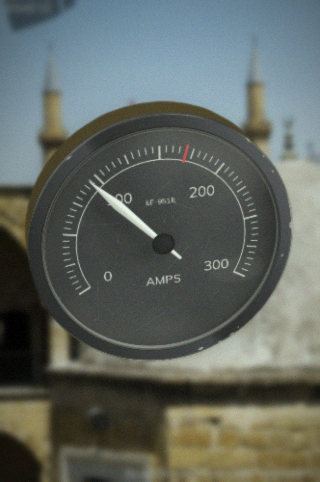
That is value=95 unit=A
